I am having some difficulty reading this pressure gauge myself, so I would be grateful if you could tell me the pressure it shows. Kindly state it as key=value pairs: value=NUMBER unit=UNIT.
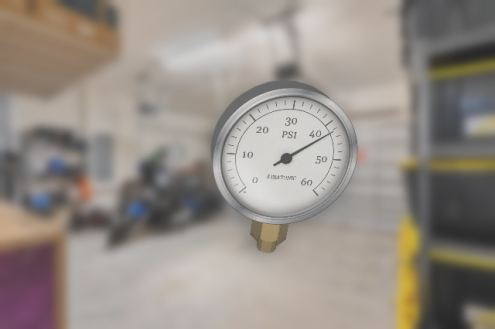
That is value=42 unit=psi
